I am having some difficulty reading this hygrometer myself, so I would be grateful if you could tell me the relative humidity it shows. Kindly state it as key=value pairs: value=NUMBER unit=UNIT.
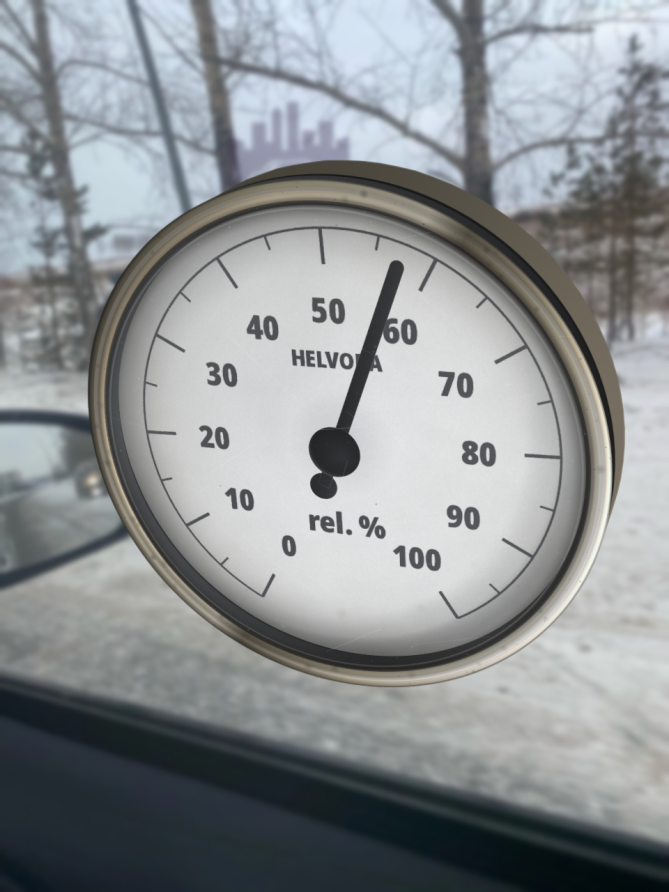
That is value=57.5 unit=%
